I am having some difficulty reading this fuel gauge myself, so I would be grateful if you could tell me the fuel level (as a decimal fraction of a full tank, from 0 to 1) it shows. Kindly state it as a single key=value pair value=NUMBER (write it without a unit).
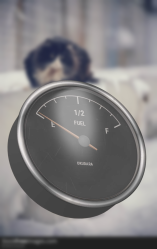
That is value=0
